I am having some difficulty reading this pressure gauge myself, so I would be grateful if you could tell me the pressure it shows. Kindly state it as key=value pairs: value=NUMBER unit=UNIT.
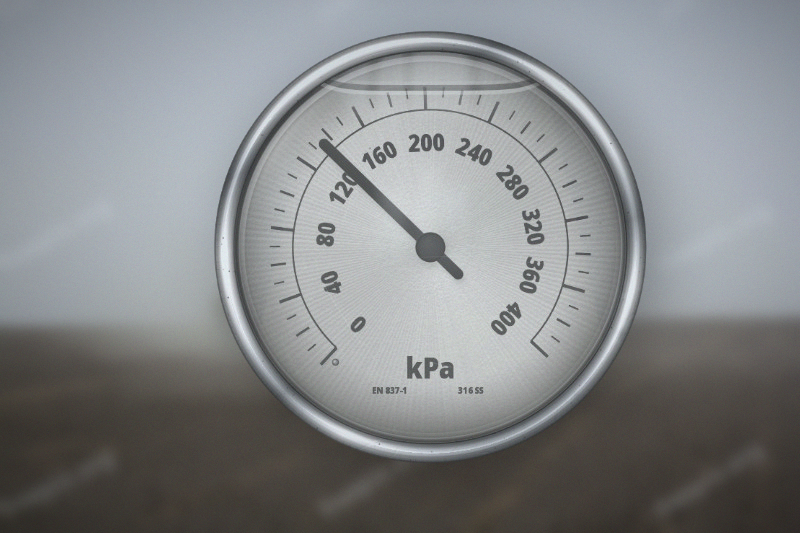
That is value=135 unit=kPa
